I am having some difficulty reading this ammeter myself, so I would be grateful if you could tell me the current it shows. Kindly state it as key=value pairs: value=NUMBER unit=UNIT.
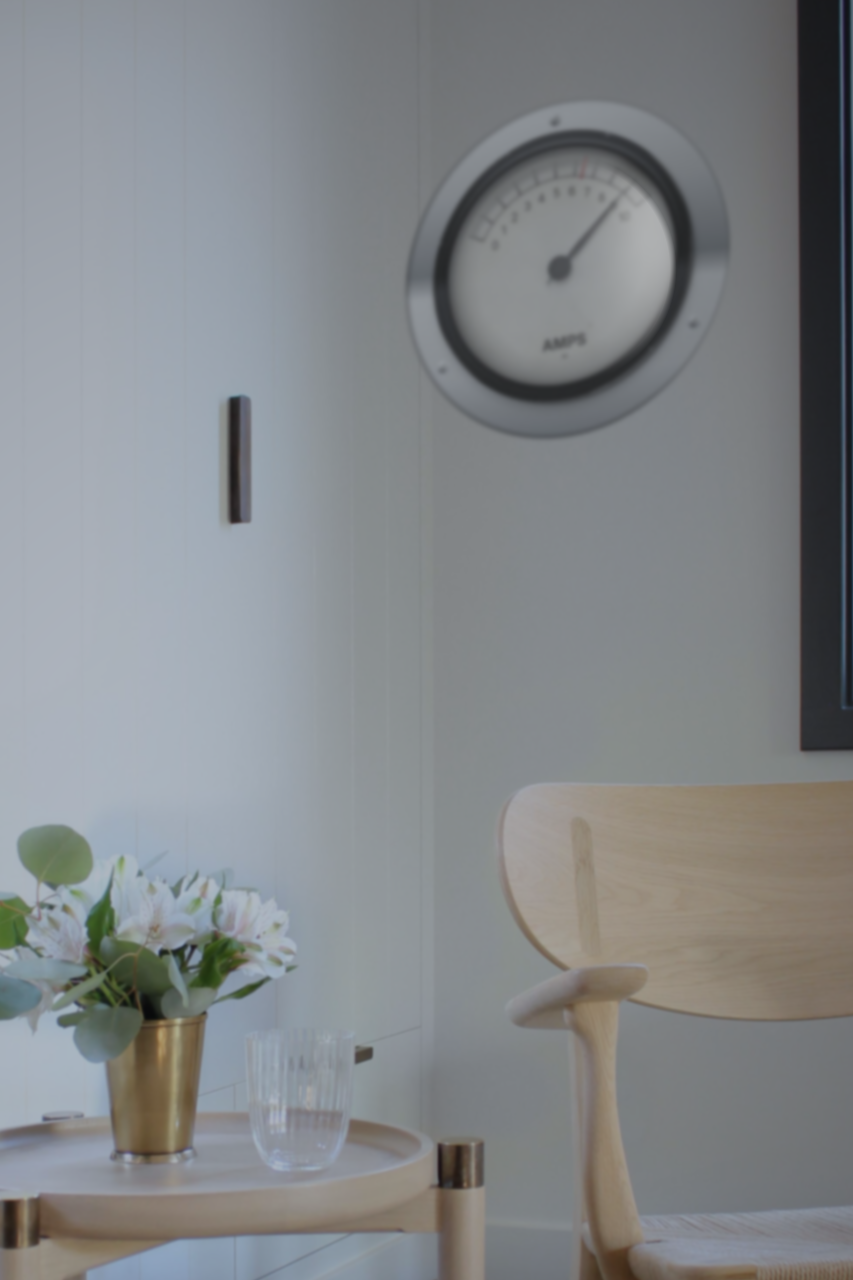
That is value=9 unit=A
